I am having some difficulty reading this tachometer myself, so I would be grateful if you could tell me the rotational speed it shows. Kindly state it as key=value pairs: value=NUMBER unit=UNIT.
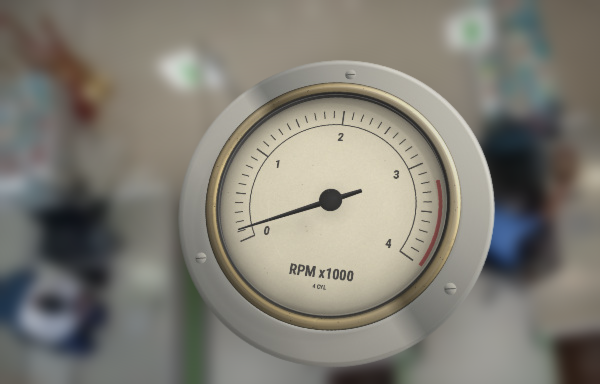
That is value=100 unit=rpm
